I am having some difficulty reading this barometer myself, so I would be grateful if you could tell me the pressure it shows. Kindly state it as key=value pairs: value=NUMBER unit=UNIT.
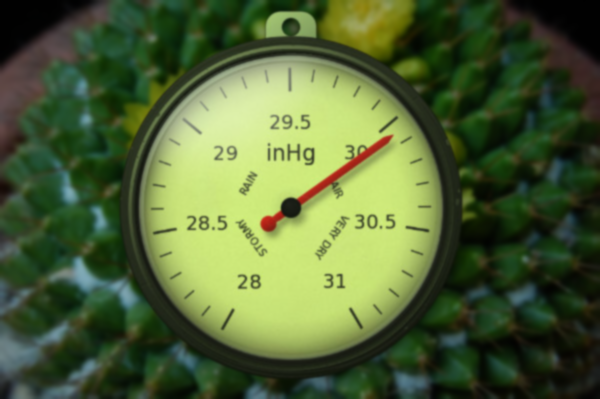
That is value=30.05 unit=inHg
